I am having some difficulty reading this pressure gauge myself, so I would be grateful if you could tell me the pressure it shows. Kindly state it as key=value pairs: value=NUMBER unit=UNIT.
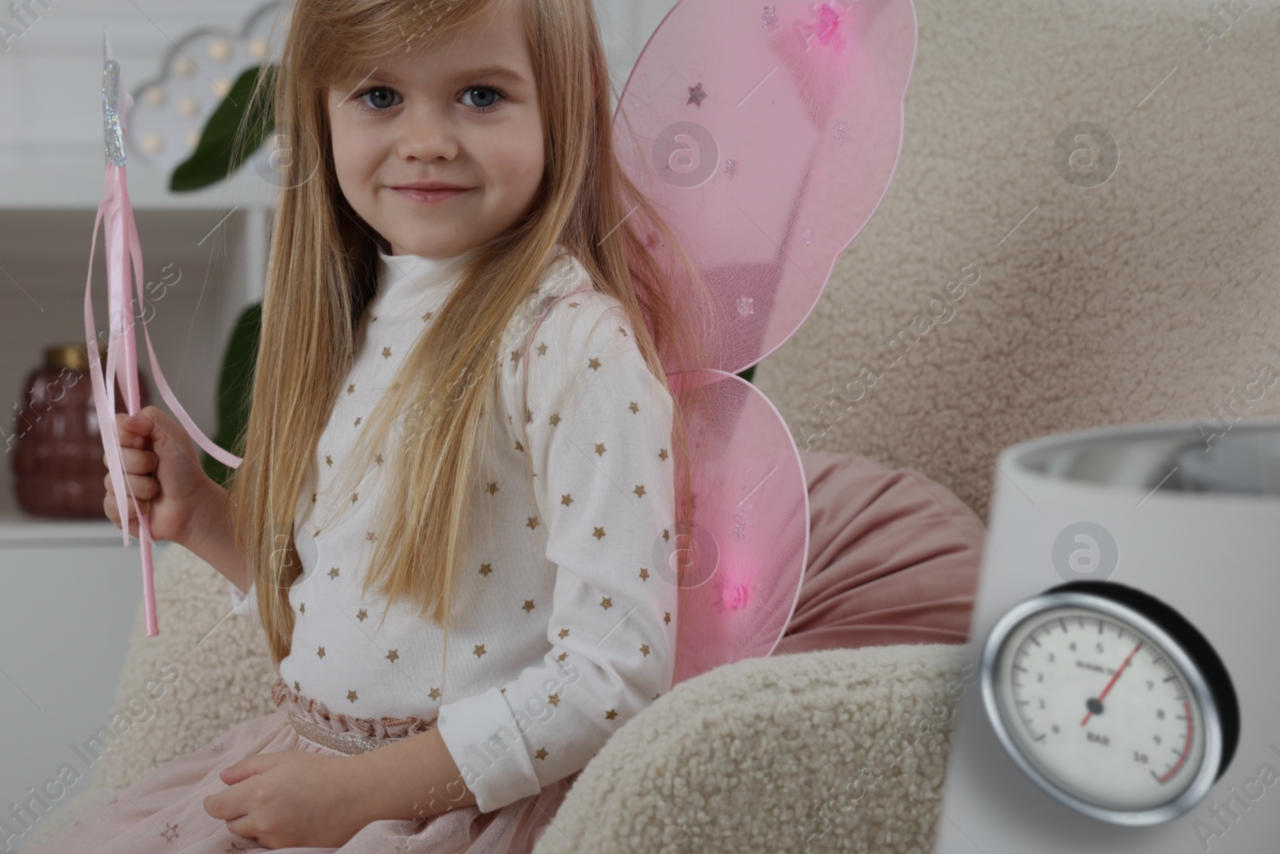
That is value=6 unit=bar
